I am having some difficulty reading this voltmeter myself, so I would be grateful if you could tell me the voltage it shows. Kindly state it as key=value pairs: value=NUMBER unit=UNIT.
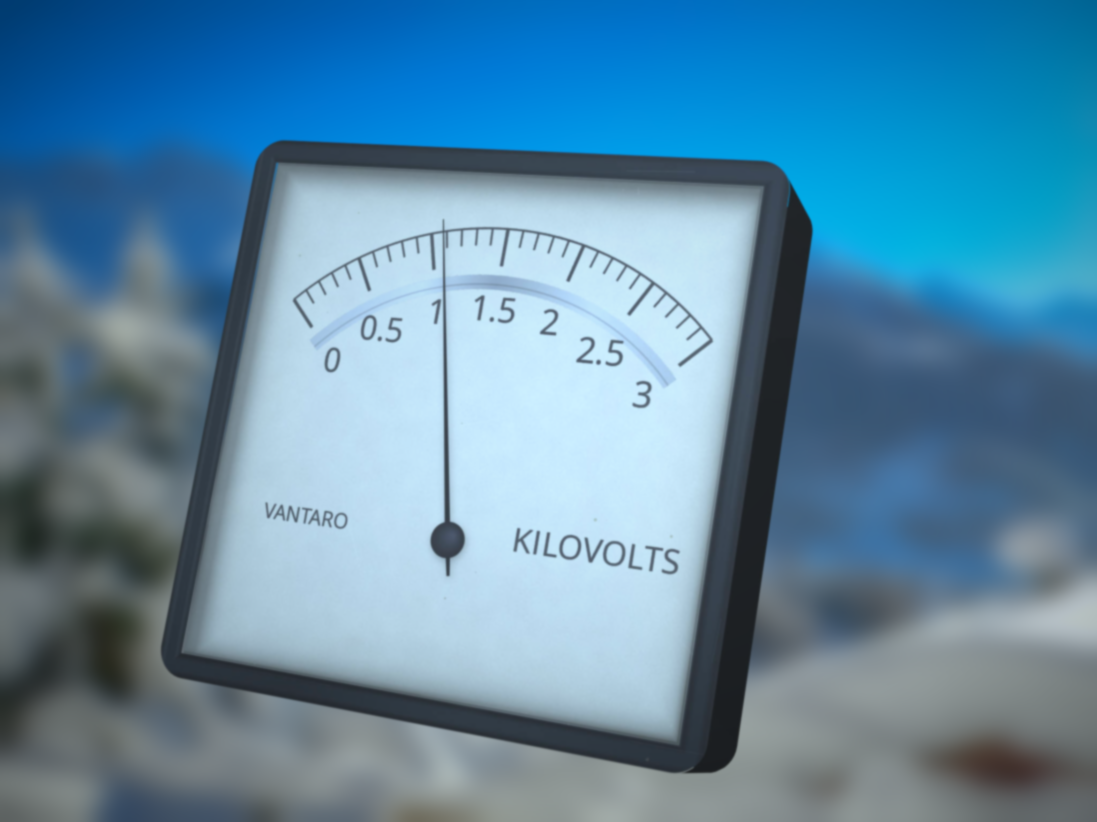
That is value=1.1 unit=kV
